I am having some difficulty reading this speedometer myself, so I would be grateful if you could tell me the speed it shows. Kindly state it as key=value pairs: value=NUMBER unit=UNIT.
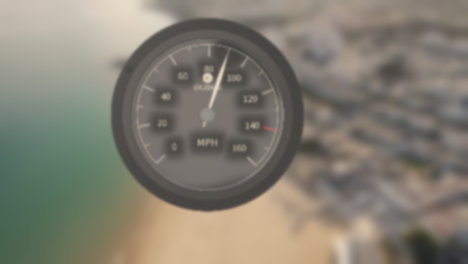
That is value=90 unit=mph
